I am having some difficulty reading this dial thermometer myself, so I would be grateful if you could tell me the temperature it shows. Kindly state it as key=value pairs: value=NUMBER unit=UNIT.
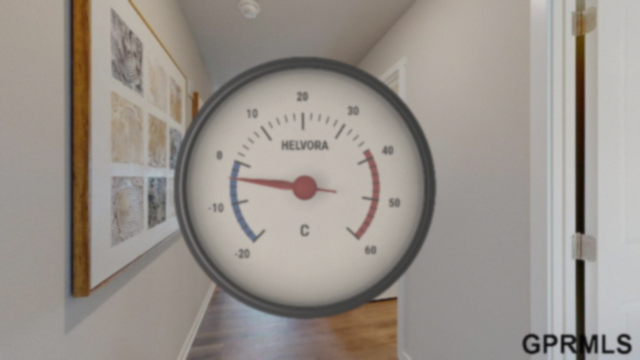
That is value=-4 unit=°C
